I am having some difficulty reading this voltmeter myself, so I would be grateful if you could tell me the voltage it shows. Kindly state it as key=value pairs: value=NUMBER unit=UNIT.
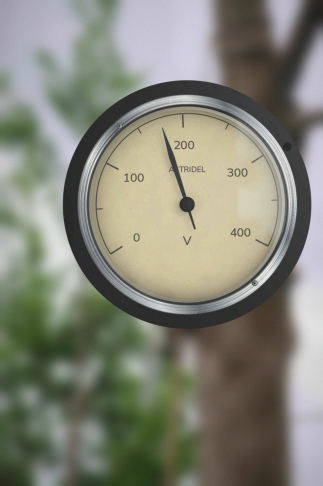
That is value=175 unit=V
